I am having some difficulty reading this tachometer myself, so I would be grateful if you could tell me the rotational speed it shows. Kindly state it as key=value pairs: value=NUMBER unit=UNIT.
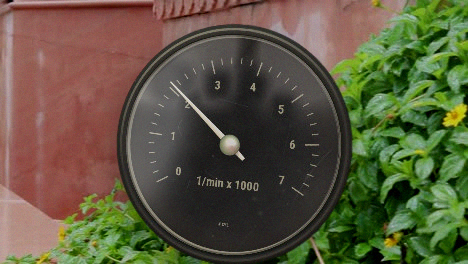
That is value=2100 unit=rpm
